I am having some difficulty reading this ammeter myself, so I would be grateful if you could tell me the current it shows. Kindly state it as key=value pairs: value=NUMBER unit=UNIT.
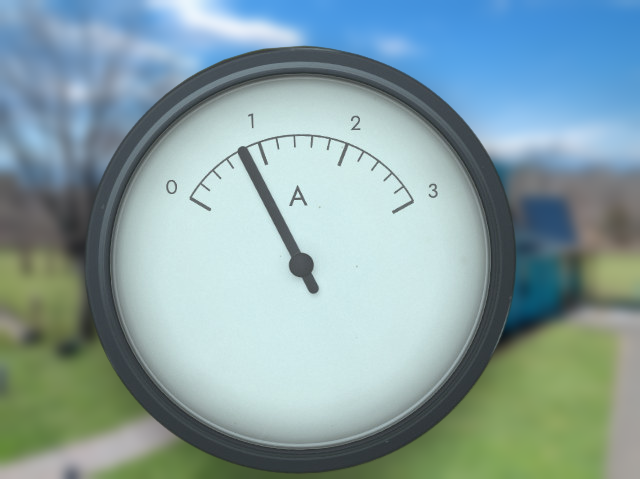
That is value=0.8 unit=A
